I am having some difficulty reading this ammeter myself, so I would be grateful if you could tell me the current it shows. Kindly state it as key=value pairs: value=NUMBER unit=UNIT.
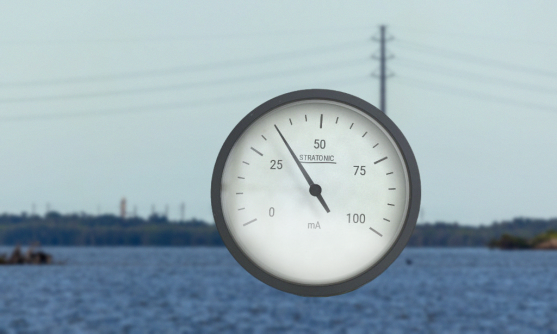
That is value=35 unit=mA
